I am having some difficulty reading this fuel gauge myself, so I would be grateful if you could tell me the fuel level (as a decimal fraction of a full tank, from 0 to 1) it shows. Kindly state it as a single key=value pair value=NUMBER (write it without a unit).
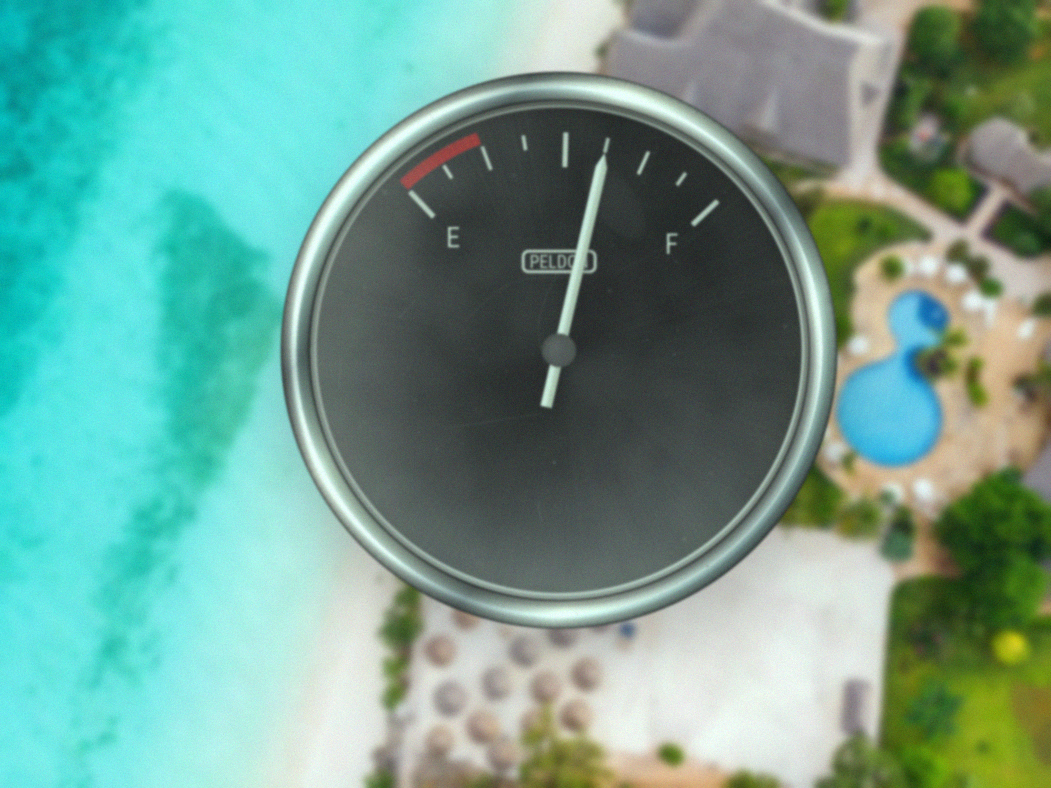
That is value=0.625
